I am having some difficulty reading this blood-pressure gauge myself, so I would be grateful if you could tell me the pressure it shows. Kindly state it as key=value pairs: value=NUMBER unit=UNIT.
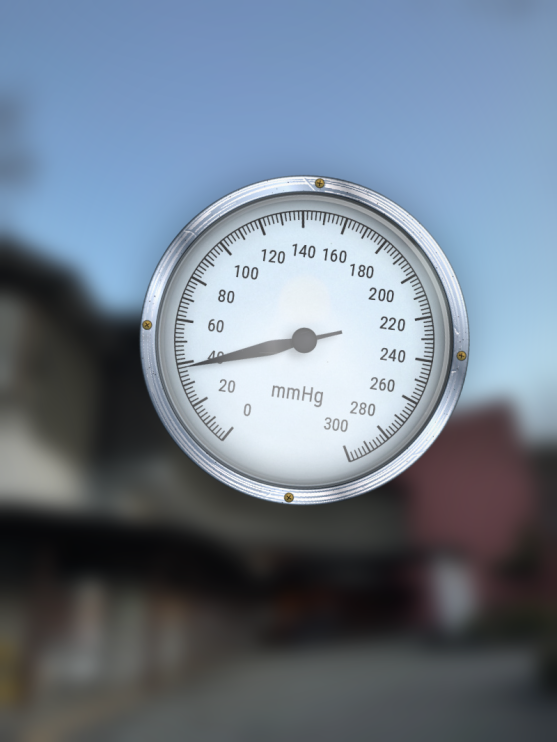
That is value=38 unit=mmHg
